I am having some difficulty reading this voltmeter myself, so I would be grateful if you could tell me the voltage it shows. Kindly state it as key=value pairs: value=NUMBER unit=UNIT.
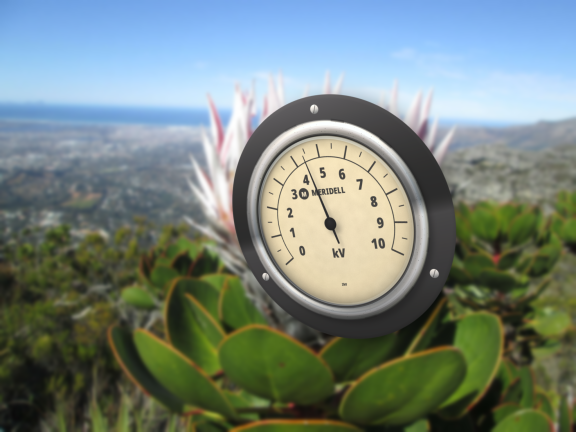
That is value=4.5 unit=kV
